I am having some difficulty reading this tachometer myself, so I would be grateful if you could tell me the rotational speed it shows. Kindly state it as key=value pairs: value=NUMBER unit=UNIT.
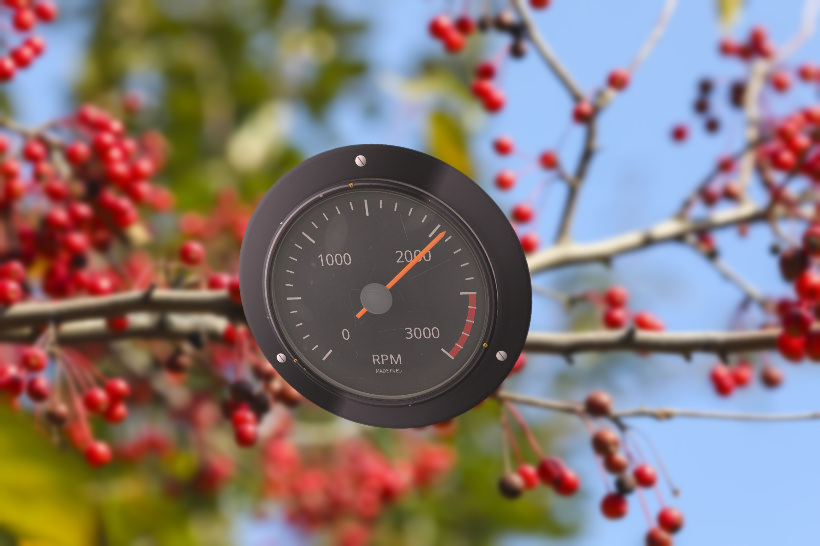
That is value=2050 unit=rpm
